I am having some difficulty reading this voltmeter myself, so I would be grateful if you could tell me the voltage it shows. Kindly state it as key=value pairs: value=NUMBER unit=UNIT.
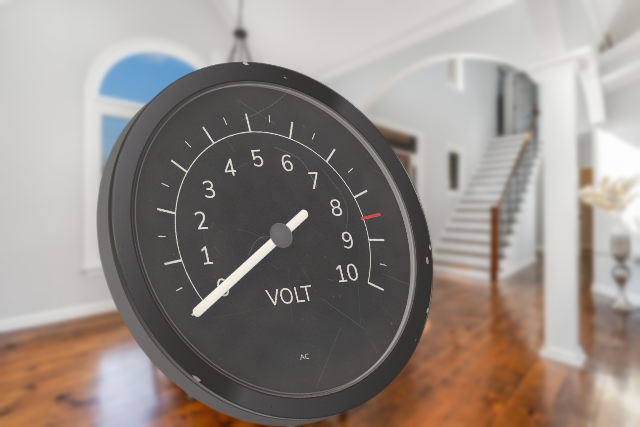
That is value=0 unit=V
